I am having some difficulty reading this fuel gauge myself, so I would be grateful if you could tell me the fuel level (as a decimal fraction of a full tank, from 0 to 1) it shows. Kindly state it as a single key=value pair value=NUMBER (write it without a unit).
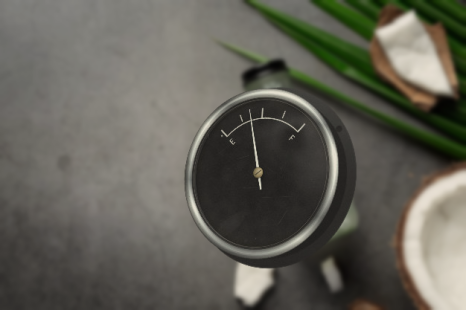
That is value=0.375
